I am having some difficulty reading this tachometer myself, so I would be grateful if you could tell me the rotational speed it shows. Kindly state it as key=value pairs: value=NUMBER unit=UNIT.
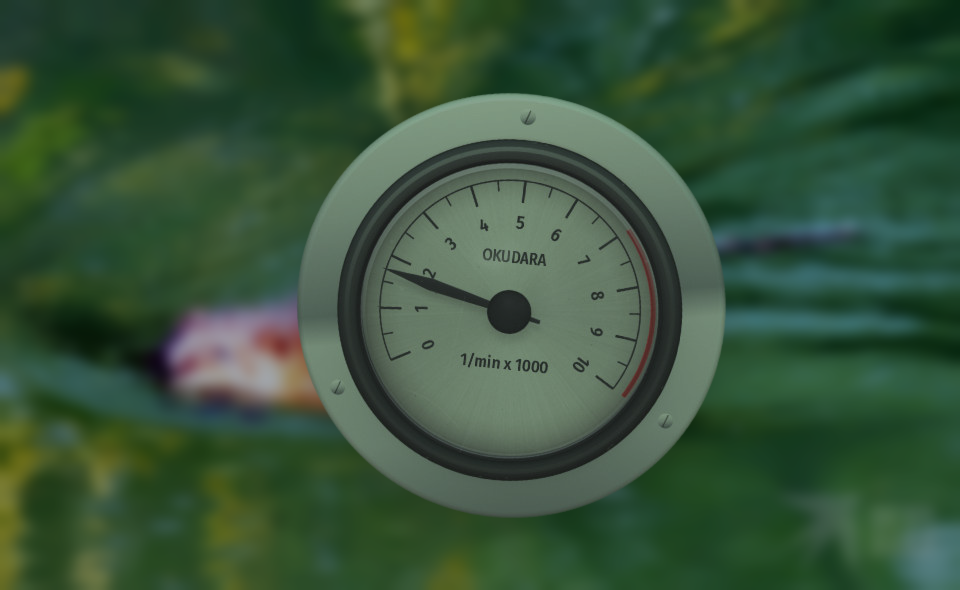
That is value=1750 unit=rpm
